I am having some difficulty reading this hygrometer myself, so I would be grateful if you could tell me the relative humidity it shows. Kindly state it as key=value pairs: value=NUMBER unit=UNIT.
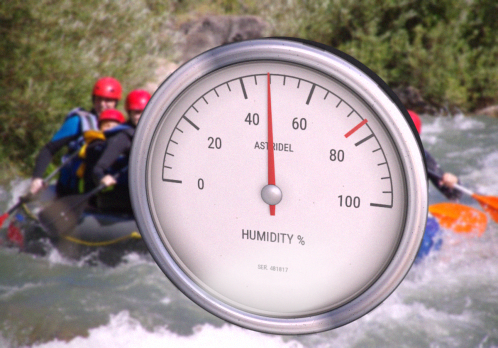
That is value=48 unit=%
